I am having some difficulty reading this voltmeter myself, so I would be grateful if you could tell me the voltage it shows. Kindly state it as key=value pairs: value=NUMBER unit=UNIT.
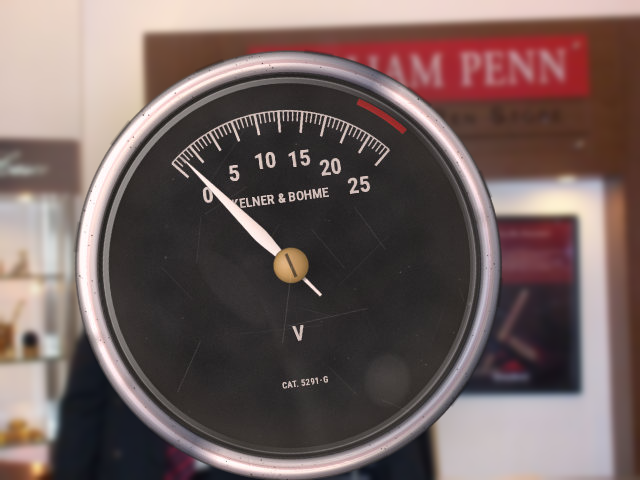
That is value=1 unit=V
